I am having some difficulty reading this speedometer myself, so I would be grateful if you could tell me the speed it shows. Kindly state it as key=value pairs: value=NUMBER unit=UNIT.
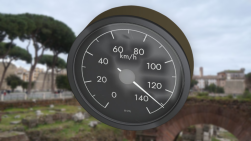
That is value=130 unit=km/h
